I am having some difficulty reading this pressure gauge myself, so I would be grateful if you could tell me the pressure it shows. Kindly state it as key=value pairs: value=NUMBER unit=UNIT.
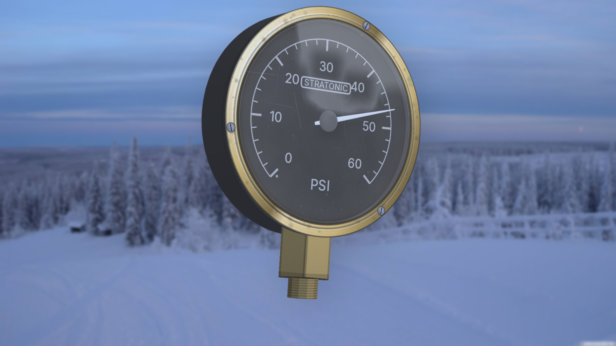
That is value=47 unit=psi
